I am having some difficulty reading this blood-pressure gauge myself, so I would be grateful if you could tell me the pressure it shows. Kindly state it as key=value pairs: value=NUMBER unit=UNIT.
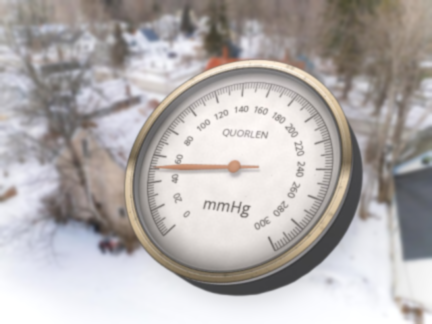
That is value=50 unit=mmHg
